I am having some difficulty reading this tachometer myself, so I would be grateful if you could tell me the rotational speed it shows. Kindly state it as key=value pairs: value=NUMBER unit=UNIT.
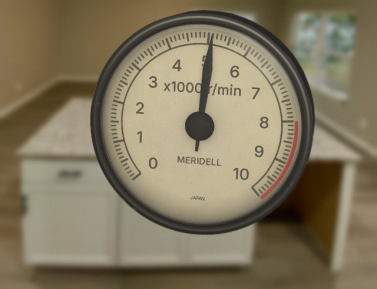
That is value=5100 unit=rpm
